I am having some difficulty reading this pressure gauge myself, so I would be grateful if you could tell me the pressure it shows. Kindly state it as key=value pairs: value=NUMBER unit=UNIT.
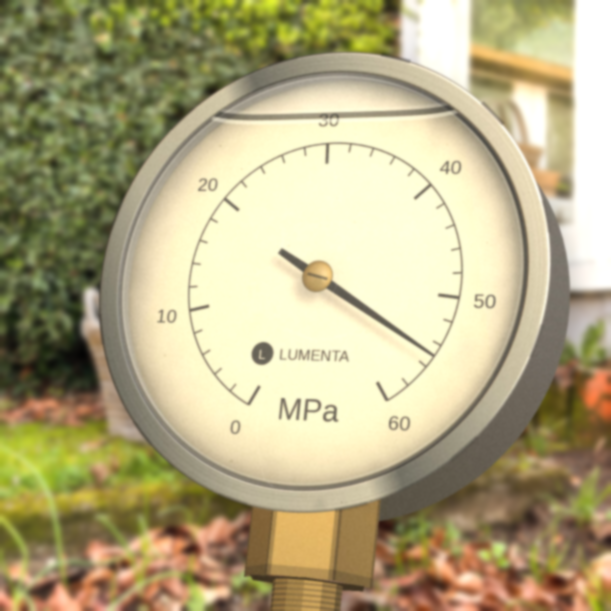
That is value=55 unit=MPa
